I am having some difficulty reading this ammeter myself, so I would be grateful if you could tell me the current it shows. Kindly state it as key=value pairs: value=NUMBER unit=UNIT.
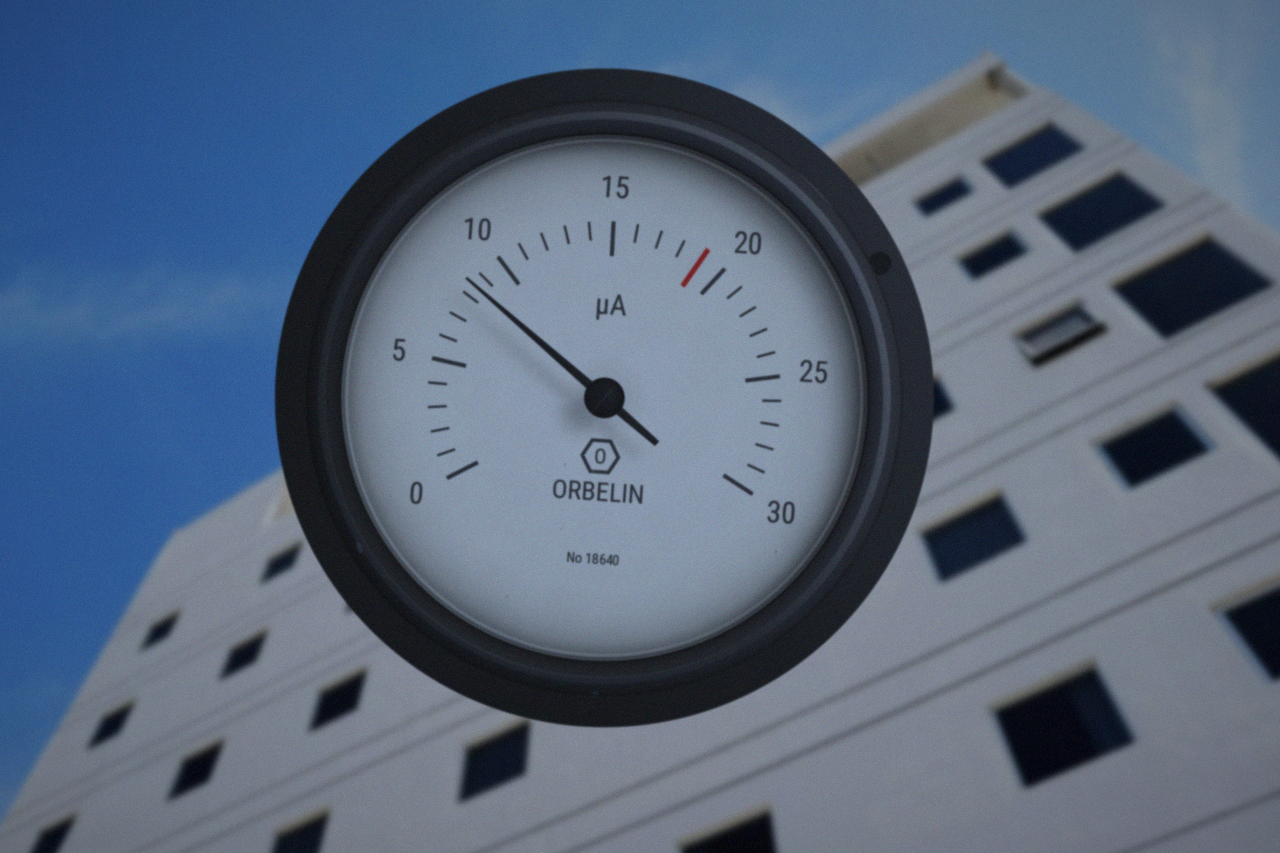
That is value=8.5 unit=µA
